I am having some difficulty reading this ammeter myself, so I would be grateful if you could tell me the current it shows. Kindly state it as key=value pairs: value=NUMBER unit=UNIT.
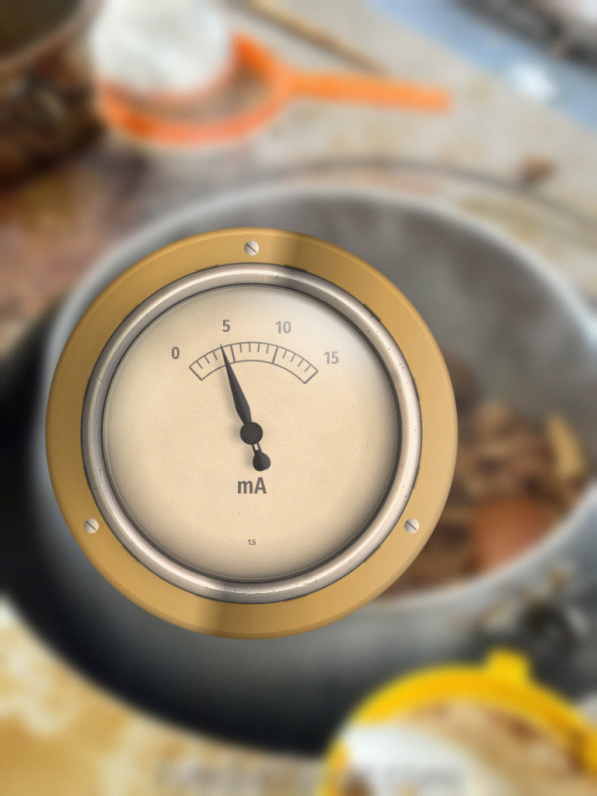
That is value=4 unit=mA
